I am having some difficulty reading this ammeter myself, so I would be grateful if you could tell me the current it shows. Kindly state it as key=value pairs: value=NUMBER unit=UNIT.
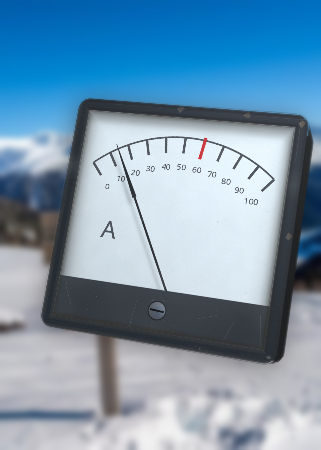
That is value=15 unit=A
